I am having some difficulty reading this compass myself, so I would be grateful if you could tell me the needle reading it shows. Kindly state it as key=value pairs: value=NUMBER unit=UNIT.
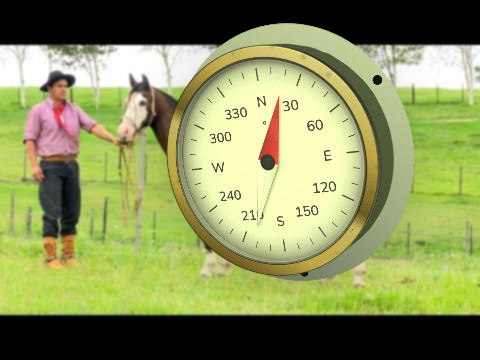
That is value=20 unit=°
